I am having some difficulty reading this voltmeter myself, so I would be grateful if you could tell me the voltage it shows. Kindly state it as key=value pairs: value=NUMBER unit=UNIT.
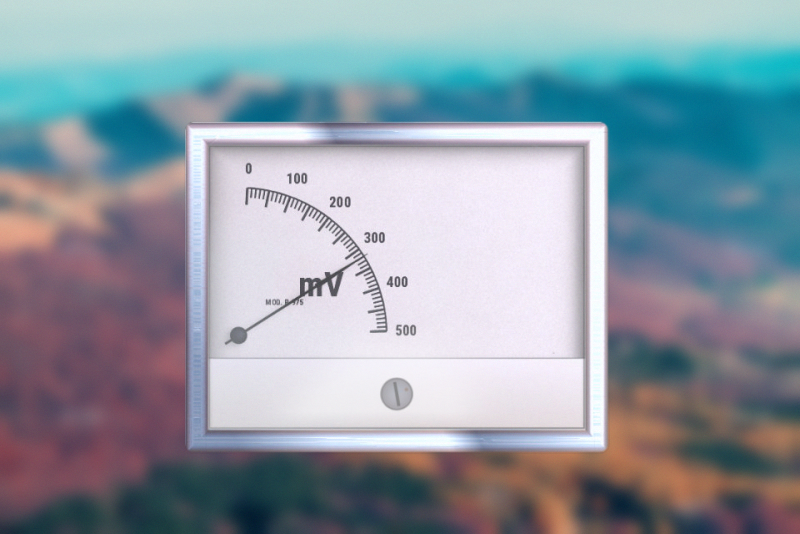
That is value=320 unit=mV
